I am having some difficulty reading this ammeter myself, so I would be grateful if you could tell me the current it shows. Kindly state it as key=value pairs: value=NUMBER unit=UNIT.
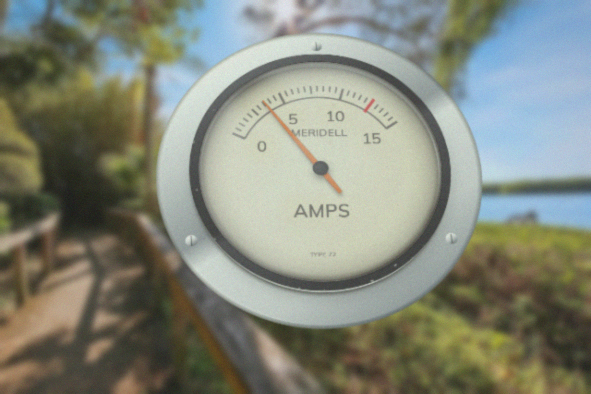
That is value=3.5 unit=A
